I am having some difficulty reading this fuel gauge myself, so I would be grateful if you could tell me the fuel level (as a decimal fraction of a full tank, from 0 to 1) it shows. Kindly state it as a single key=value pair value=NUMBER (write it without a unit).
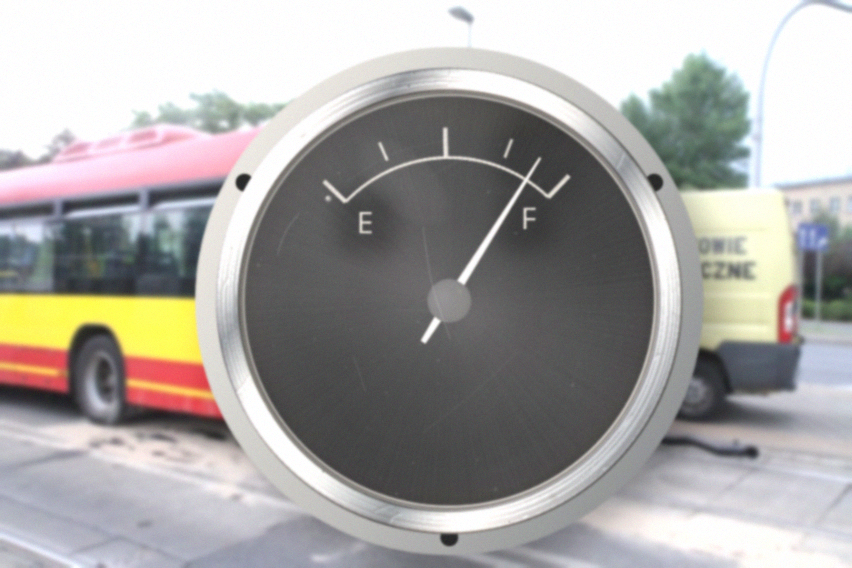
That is value=0.875
